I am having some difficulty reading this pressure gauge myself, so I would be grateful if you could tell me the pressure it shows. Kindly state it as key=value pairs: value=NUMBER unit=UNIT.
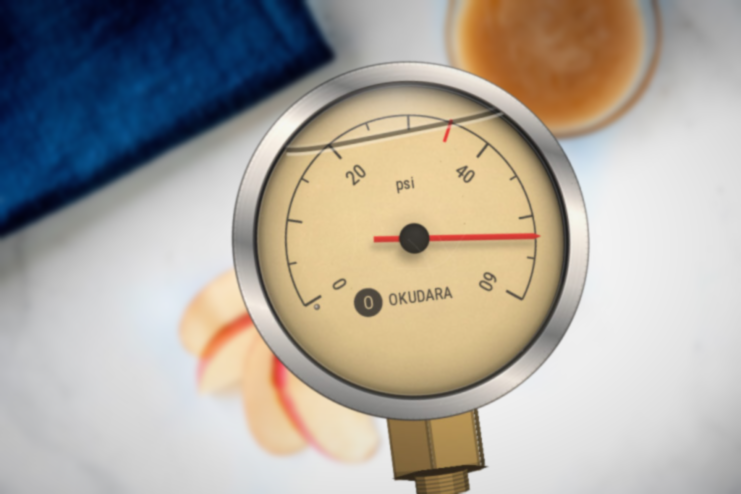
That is value=52.5 unit=psi
